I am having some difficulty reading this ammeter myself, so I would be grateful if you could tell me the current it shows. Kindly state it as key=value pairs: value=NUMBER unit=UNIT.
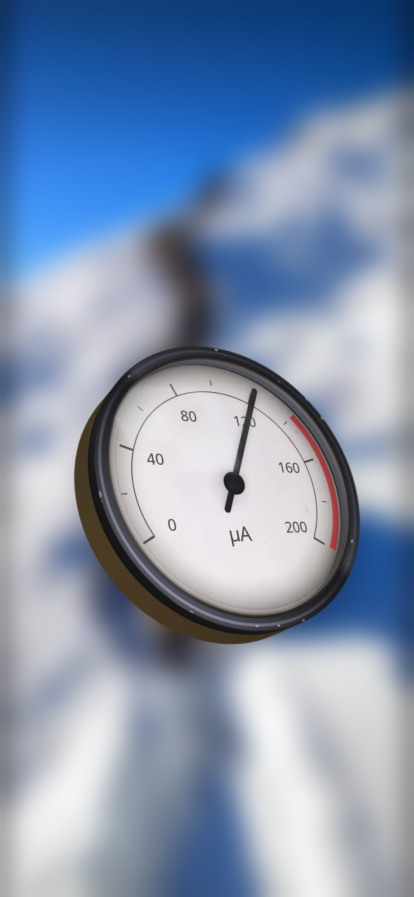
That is value=120 unit=µA
